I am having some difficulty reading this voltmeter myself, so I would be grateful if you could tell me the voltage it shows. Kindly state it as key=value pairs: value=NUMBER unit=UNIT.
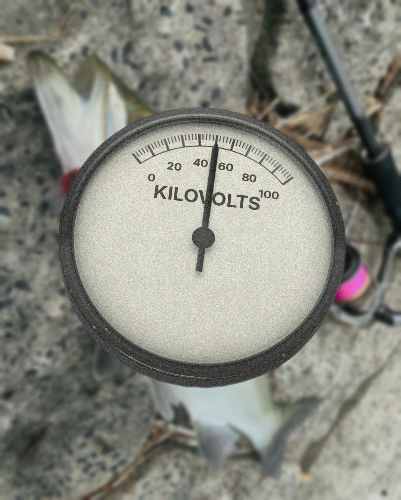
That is value=50 unit=kV
